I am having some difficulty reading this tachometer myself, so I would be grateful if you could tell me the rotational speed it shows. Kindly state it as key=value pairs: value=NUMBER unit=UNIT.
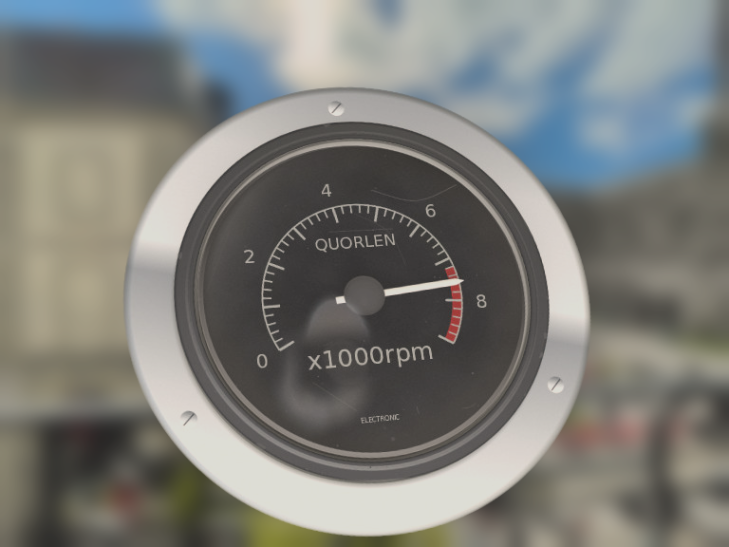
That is value=7600 unit=rpm
